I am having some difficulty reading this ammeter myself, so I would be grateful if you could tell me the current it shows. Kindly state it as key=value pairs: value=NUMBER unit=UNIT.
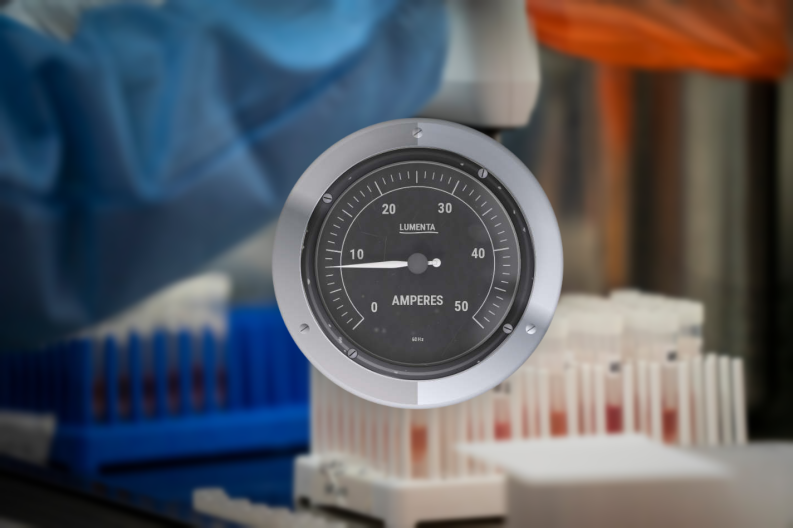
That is value=8 unit=A
